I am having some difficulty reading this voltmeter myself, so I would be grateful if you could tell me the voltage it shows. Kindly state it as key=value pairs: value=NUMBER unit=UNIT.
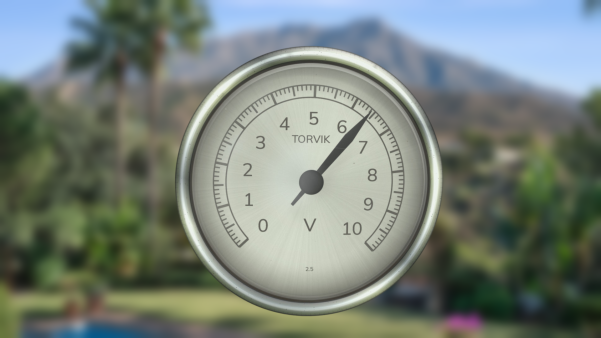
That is value=6.4 unit=V
